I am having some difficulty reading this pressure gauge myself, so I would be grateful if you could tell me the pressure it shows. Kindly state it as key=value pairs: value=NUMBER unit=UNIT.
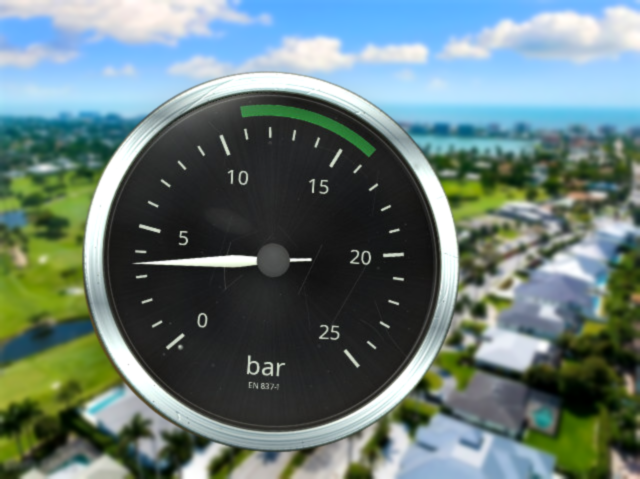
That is value=3.5 unit=bar
